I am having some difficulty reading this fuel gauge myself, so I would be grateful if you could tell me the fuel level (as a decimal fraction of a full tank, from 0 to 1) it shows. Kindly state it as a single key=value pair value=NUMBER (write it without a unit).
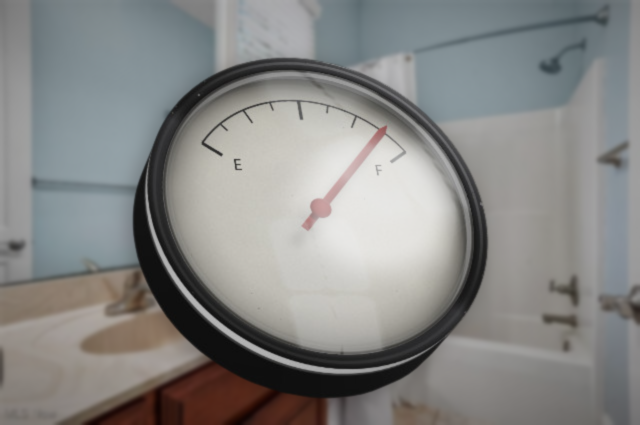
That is value=0.875
